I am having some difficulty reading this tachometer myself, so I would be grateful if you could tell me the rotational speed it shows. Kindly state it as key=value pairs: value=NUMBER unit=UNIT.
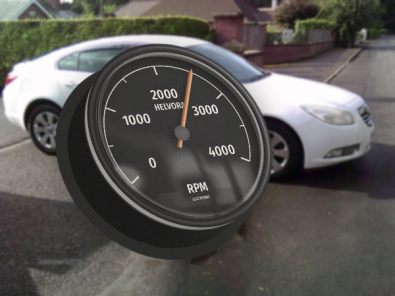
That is value=2500 unit=rpm
